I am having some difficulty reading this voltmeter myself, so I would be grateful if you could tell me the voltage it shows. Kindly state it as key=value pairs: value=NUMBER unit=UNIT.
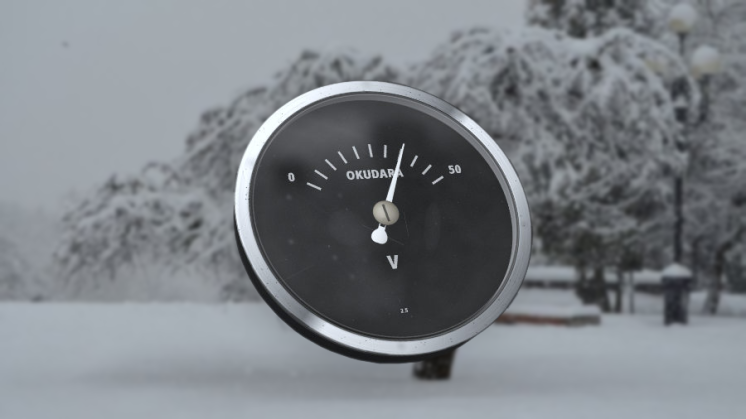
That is value=35 unit=V
